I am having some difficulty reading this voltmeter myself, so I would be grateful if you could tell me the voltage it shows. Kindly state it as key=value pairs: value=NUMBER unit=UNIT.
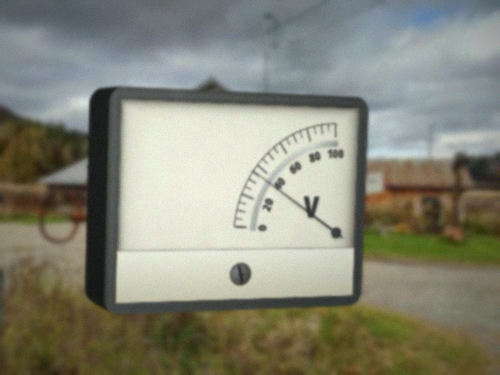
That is value=35 unit=V
